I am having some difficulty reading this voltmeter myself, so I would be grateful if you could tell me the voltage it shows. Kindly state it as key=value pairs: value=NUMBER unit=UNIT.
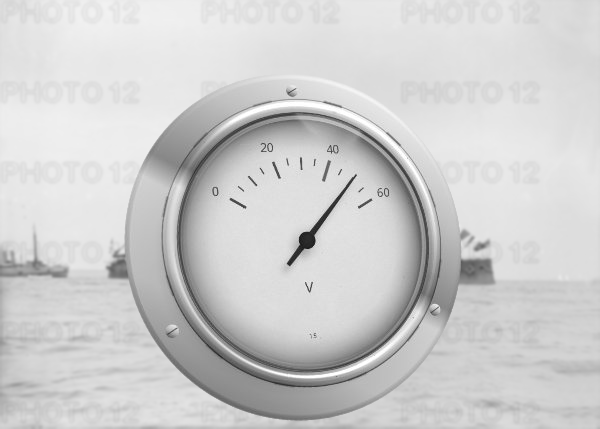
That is value=50 unit=V
